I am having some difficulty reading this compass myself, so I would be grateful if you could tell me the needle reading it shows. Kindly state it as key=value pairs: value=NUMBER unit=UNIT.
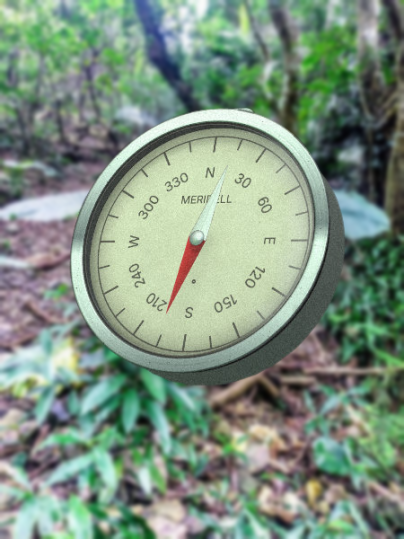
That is value=195 unit=°
